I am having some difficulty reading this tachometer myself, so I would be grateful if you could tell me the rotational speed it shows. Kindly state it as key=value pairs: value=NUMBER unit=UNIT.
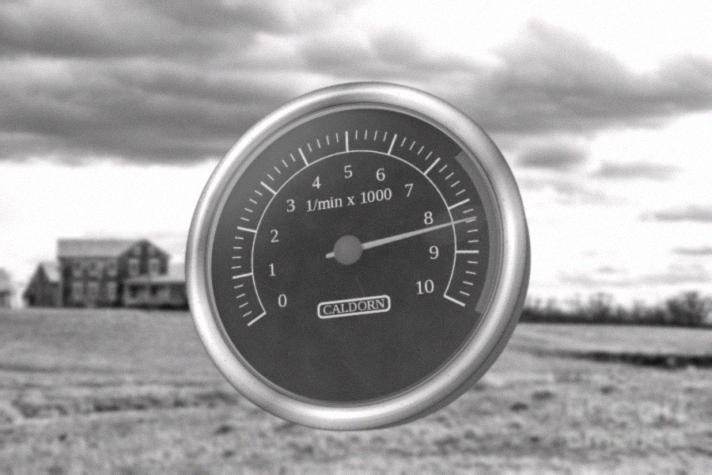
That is value=8400 unit=rpm
